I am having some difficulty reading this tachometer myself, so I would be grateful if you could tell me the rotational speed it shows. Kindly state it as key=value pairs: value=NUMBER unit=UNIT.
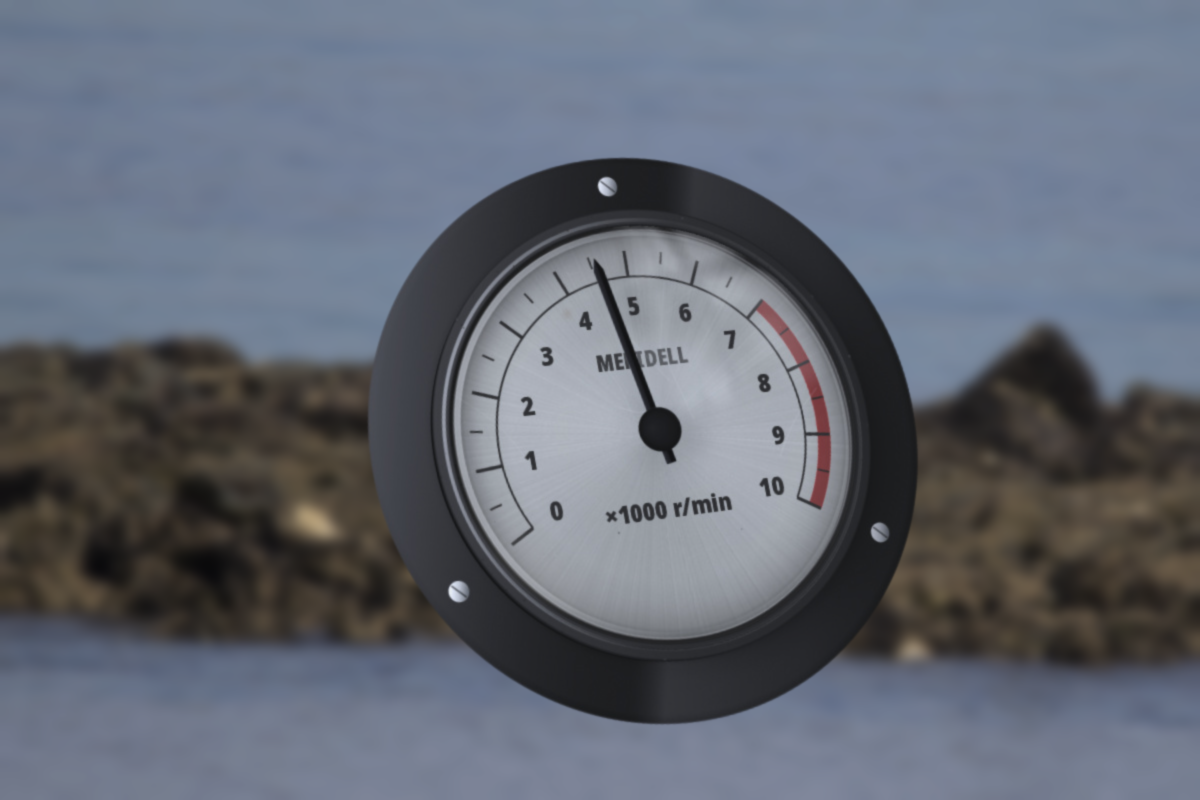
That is value=4500 unit=rpm
